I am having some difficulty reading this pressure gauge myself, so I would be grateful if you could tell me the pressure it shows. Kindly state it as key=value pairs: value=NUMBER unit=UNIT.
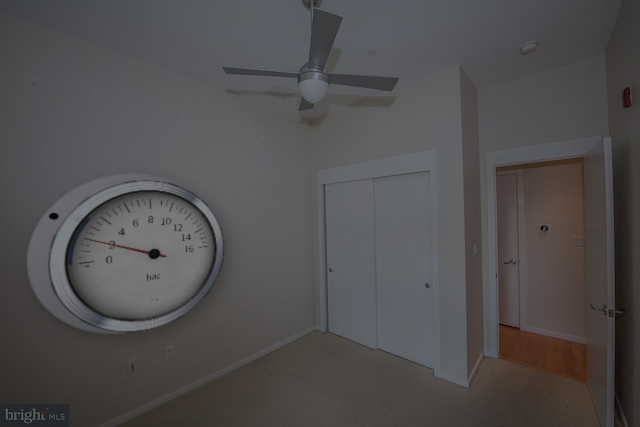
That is value=2 unit=bar
